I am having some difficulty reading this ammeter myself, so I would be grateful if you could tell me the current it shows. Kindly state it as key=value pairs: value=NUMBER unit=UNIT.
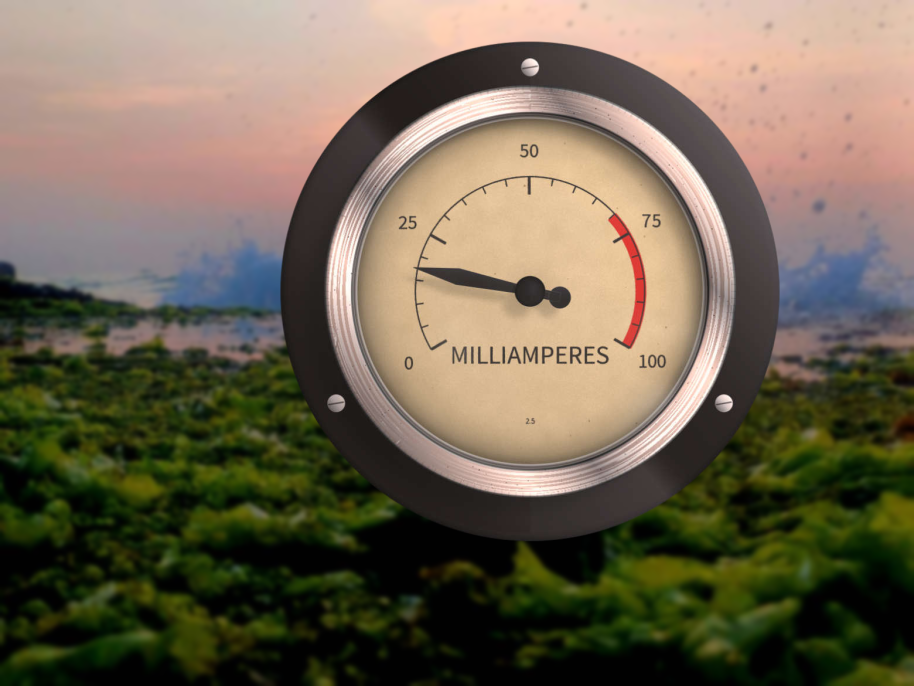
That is value=17.5 unit=mA
